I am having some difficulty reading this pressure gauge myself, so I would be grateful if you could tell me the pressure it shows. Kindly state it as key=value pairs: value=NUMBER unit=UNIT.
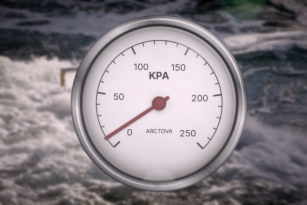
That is value=10 unit=kPa
